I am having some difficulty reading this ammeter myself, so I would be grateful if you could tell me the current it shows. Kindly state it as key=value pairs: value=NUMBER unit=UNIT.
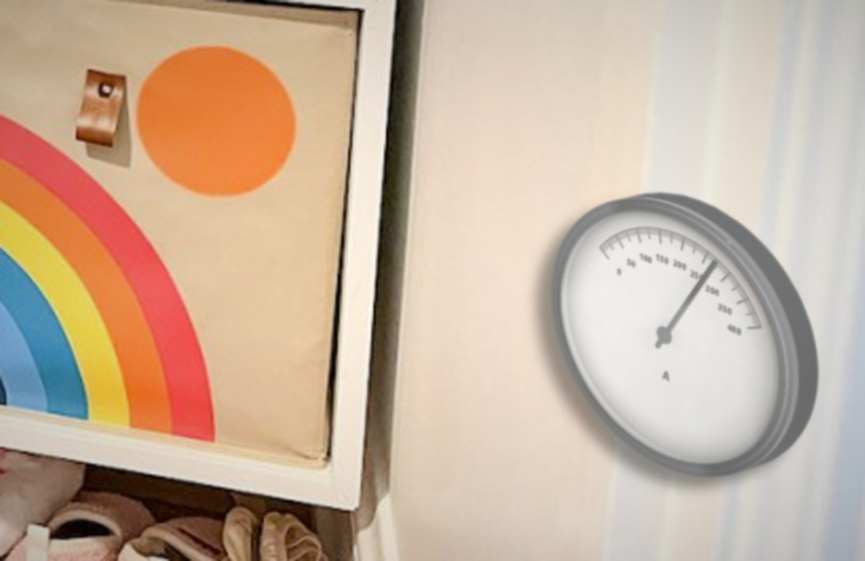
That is value=275 unit=A
